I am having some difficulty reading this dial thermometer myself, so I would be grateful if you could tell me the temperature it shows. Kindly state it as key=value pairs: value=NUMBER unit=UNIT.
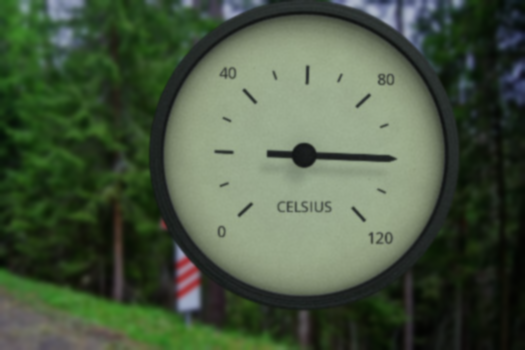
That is value=100 unit=°C
